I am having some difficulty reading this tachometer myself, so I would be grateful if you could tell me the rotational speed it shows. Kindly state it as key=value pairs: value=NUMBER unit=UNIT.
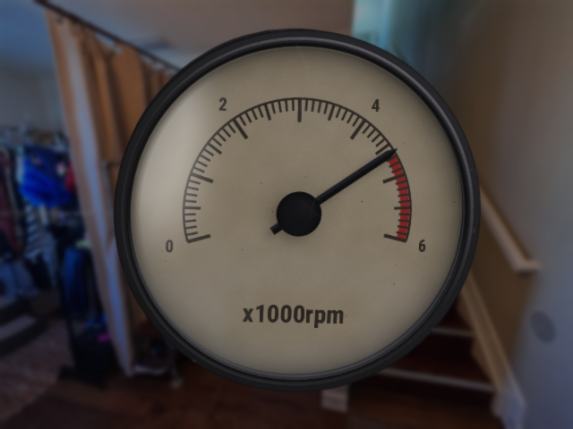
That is value=4600 unit=rpm
